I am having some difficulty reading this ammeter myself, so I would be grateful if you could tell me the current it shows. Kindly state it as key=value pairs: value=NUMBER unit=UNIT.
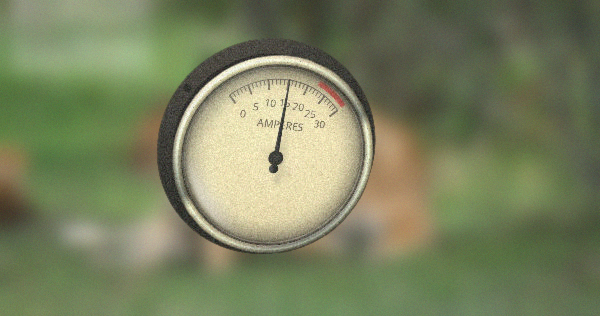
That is value=15 unit=A
